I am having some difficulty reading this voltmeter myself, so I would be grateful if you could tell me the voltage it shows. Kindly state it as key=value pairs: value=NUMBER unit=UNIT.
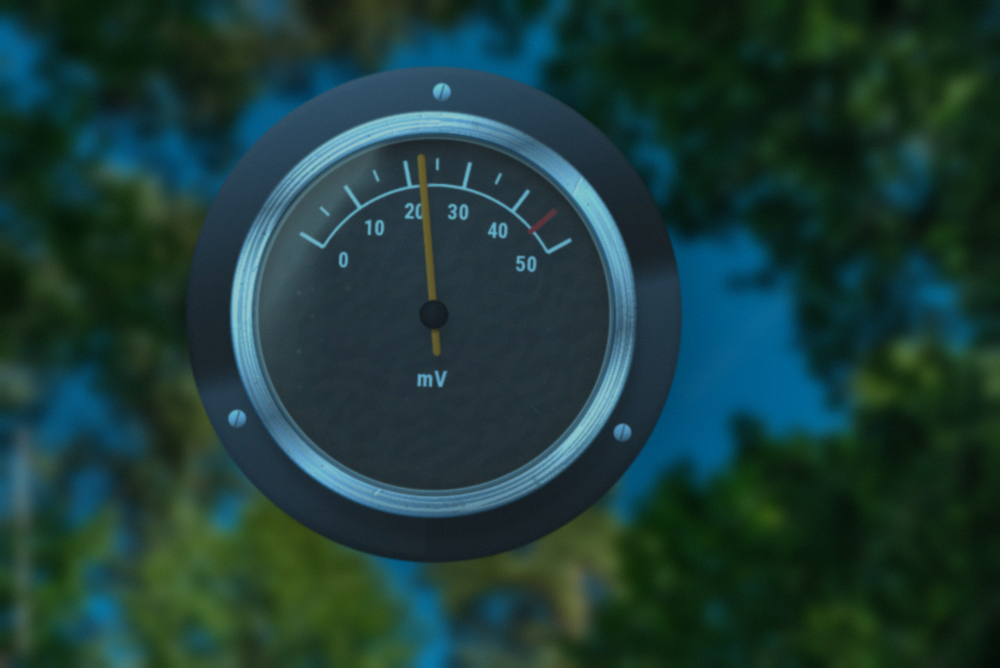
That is value=22.5 unit=mV
